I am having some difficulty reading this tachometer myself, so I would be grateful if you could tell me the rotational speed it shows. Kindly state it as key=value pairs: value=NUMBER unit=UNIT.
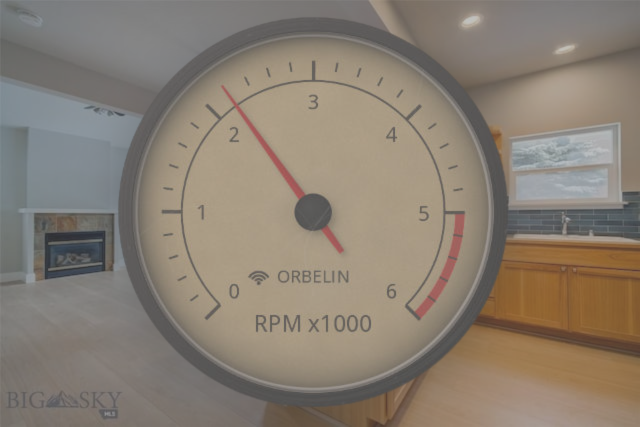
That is value=2200 unit=rpm
